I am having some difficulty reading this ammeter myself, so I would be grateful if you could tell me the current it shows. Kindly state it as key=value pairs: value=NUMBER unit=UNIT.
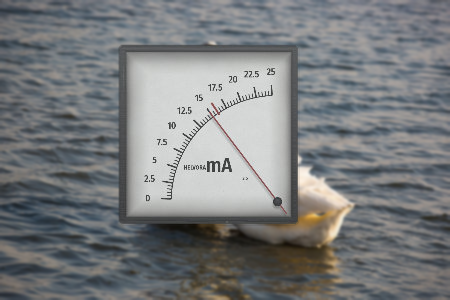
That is value=15 unit=mA
